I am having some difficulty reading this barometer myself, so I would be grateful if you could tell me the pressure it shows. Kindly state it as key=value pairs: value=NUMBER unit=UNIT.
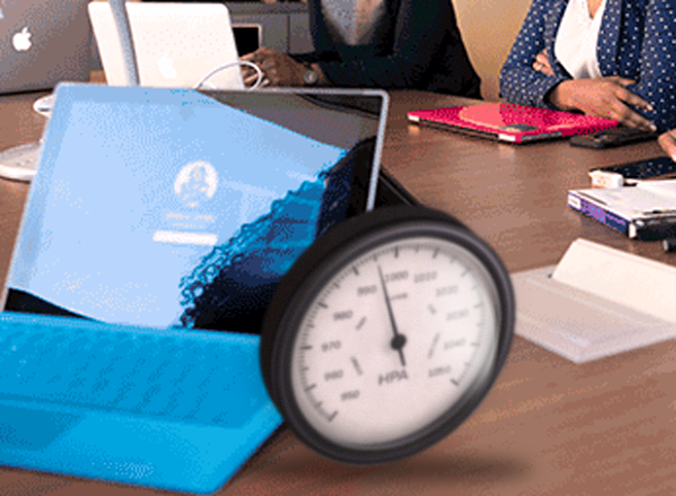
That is value=995 unit=hPa
